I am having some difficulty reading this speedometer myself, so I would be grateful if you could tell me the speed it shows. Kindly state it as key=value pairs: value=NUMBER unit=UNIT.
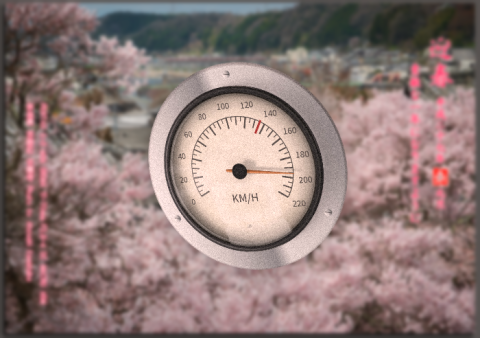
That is value=195 unit=km/h
